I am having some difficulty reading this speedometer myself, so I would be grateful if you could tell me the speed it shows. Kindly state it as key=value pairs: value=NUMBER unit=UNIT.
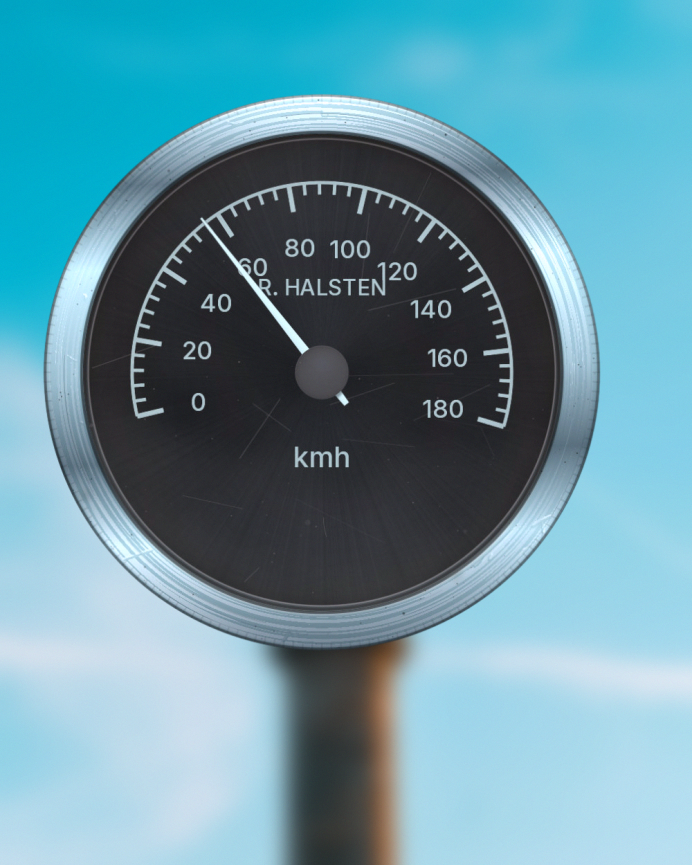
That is value=56 unit=km/h
